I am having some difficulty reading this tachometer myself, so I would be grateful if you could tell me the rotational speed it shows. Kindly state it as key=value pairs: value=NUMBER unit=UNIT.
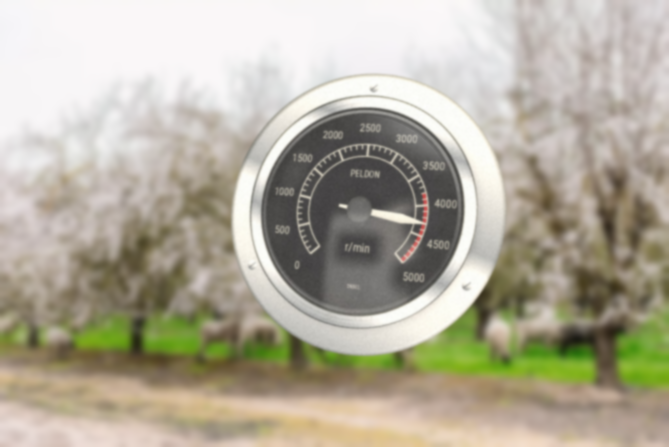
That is value=4300 unit=rpm
